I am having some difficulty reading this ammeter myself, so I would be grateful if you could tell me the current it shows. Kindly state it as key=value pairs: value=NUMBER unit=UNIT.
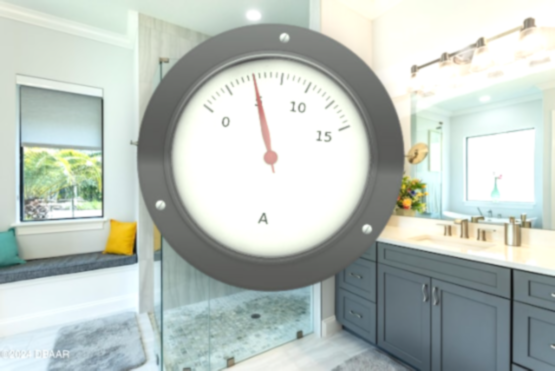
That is value=5 unit=A
